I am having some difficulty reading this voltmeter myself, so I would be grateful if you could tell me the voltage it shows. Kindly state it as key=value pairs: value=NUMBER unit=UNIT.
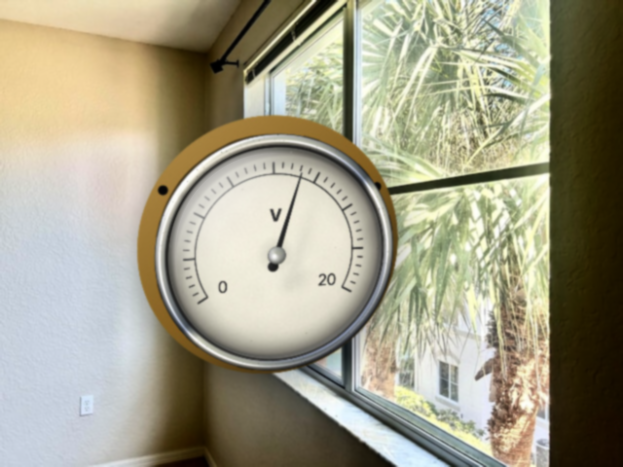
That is value=11.5 unit=V
